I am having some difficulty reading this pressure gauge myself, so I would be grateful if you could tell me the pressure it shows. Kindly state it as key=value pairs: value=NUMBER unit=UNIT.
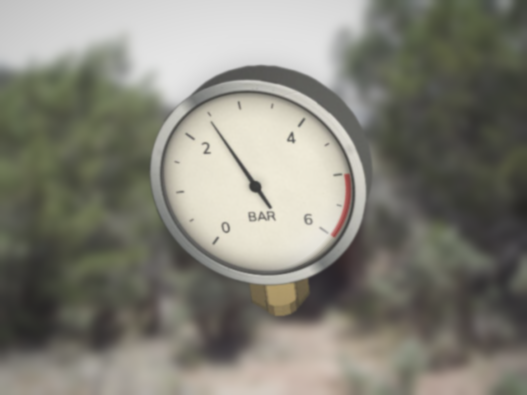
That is value=2.5 unit=bar
